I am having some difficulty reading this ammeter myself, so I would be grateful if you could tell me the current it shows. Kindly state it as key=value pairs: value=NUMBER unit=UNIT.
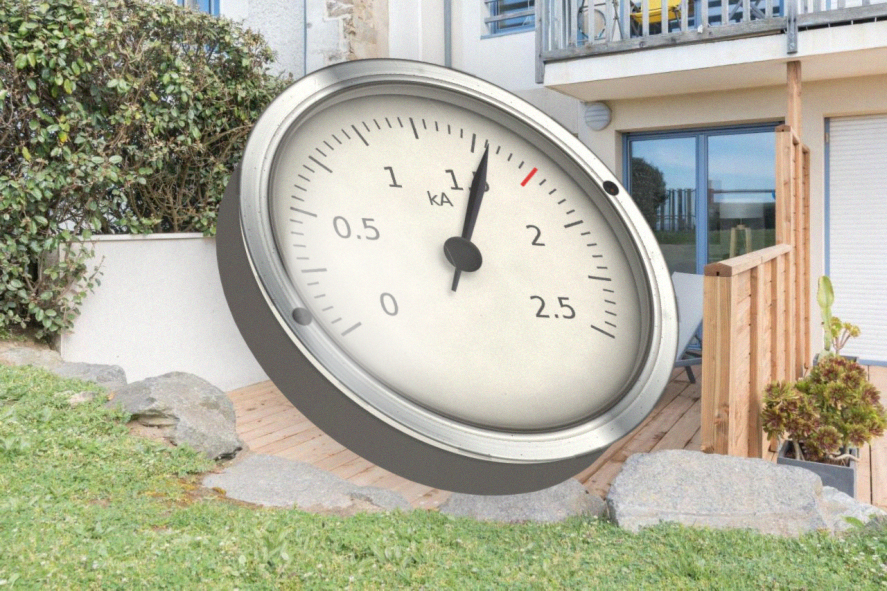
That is value=1.55 unit=kA
